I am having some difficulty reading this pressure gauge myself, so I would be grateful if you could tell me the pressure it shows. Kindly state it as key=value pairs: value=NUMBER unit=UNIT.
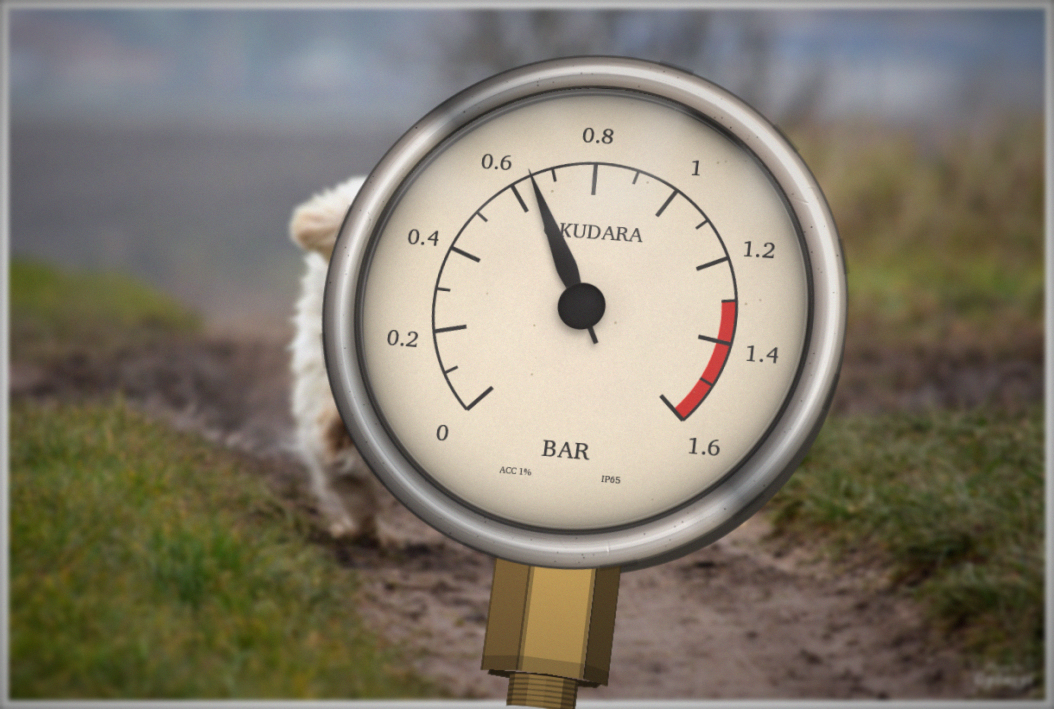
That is value=0.65 unit=bar
